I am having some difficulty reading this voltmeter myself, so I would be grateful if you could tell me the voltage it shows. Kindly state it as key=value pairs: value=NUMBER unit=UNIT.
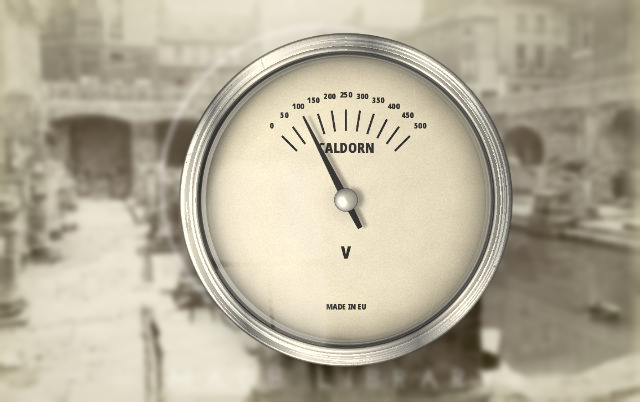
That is value=100 unit=V
